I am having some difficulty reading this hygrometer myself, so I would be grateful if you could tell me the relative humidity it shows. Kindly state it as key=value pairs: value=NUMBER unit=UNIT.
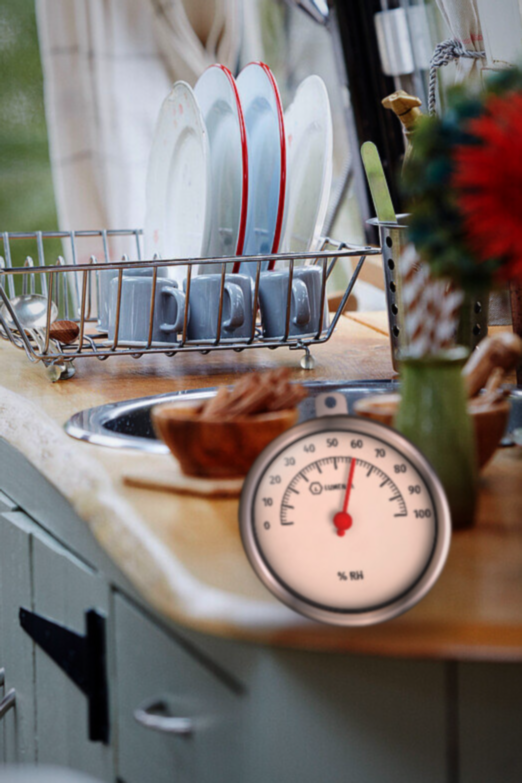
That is value=60 unit=%
